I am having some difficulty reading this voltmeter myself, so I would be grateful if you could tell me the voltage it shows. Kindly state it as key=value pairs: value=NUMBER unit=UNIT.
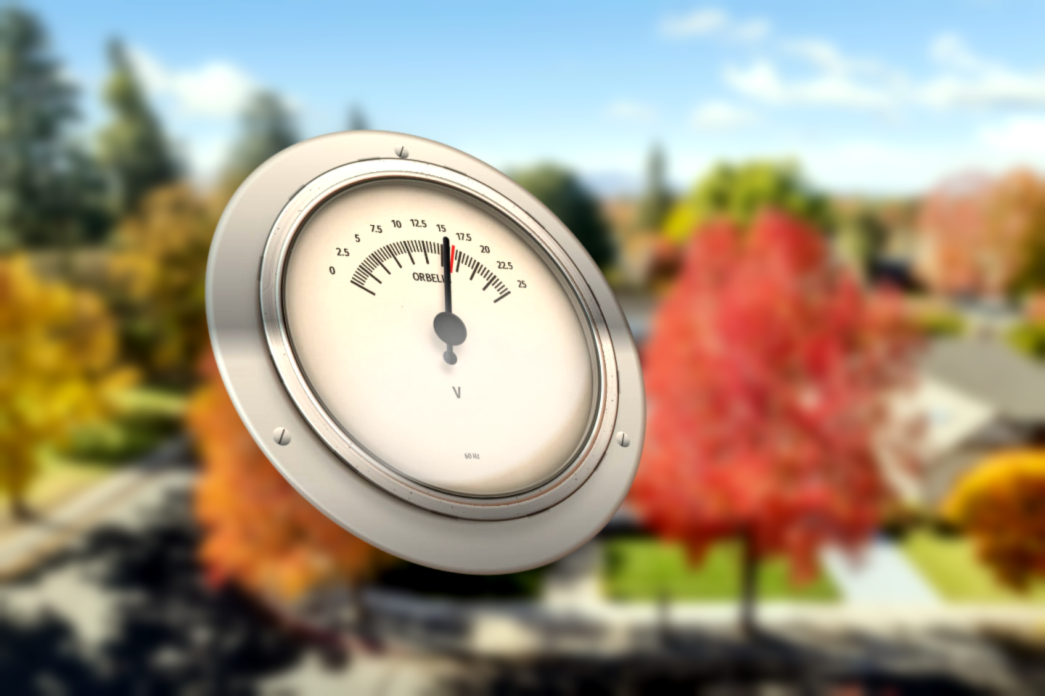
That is value=15 unit=V
